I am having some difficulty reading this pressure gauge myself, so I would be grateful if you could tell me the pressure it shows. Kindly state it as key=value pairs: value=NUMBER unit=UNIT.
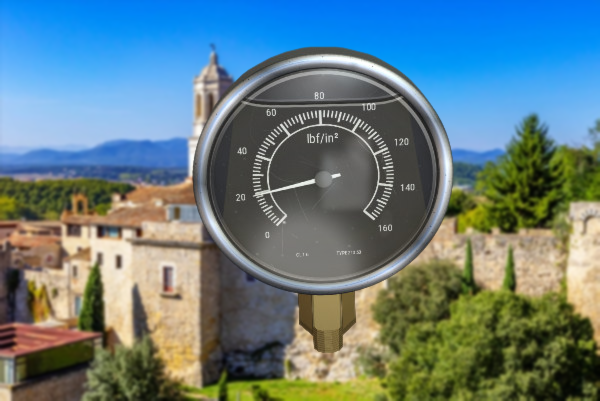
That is value=20 unit=psi
